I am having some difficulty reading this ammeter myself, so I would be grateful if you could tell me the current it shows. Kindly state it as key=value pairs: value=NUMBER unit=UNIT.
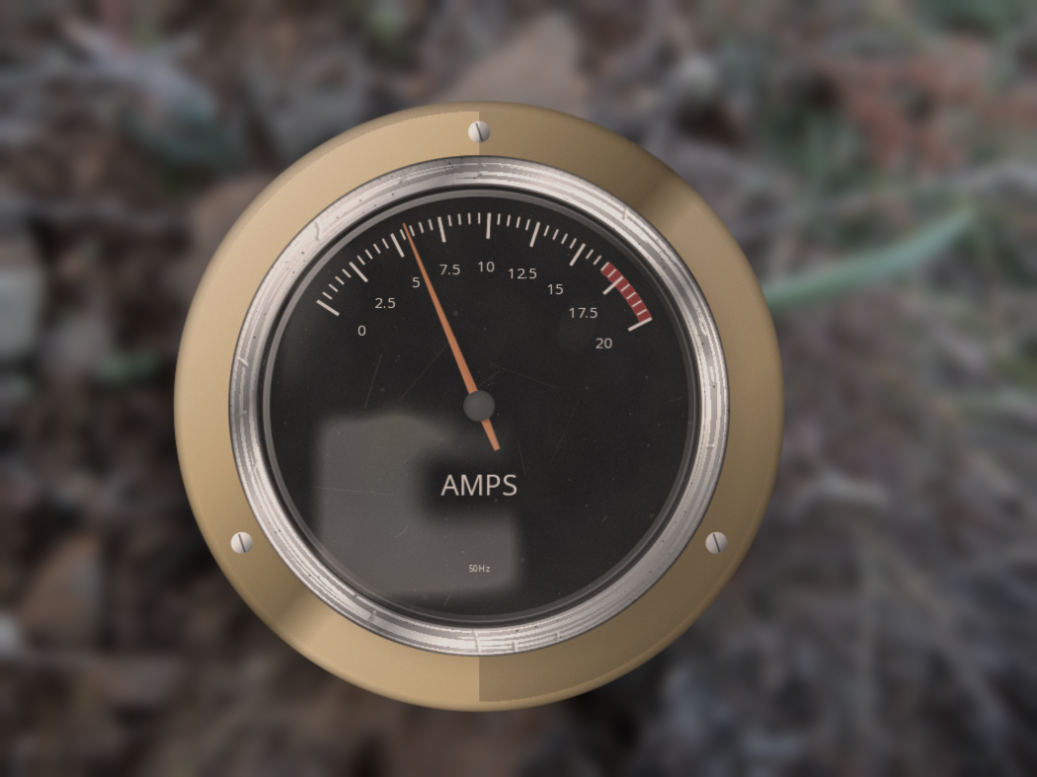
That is value=5.75 unit=A
